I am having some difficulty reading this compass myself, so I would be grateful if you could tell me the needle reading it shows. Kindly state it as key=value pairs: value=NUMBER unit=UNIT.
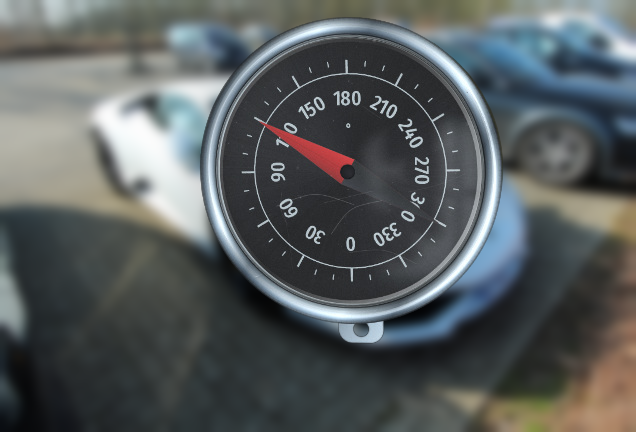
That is value=120 unit=°
